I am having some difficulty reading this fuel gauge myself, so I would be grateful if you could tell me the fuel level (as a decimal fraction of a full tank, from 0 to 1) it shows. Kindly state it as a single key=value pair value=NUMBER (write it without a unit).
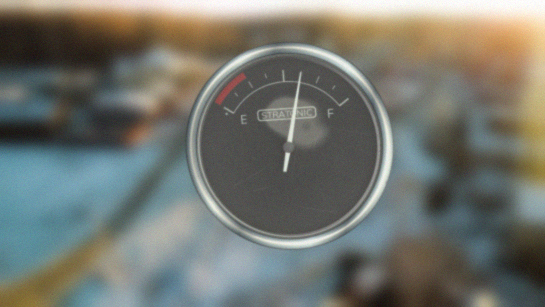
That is value=0.625
